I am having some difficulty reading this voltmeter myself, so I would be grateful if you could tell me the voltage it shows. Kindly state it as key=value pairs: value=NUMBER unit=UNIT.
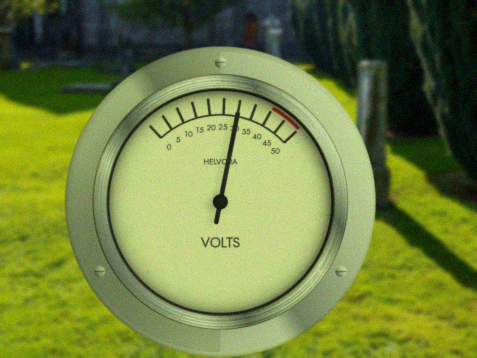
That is value=30 unit=V
